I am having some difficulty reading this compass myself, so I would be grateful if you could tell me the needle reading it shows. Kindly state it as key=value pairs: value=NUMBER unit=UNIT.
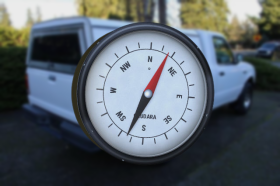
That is value=22.5 unit=°
